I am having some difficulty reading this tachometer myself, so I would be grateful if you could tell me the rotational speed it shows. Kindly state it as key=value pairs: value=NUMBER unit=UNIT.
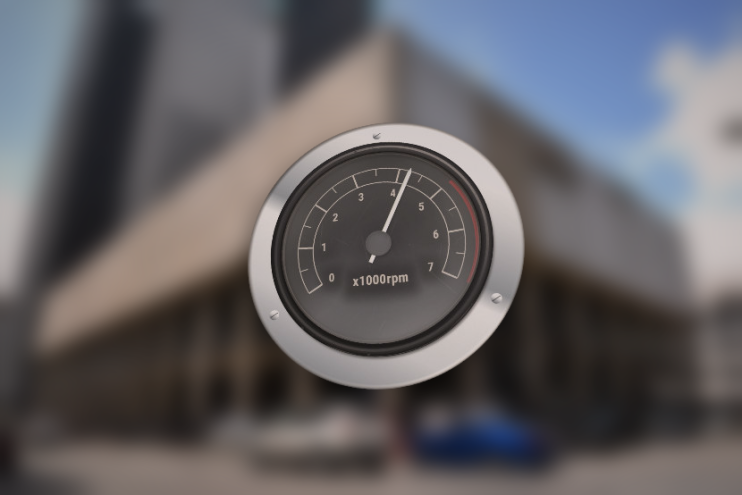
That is value=4250 unit=rpm
